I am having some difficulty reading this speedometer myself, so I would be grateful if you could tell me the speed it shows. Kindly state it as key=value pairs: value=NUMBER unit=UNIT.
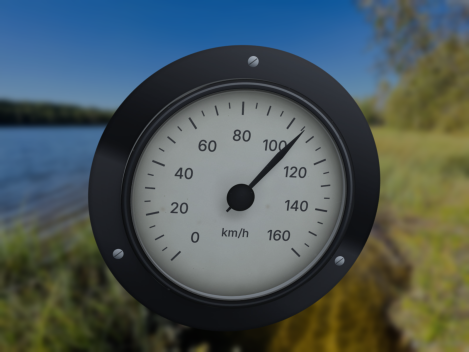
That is value=105 unit=km/h
